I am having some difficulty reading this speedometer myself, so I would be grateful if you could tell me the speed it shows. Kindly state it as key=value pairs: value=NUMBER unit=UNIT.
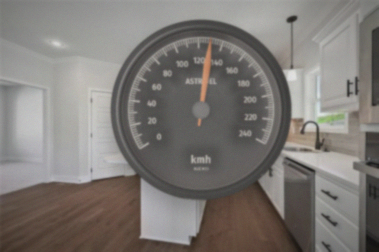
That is value=130 unit=km/h
